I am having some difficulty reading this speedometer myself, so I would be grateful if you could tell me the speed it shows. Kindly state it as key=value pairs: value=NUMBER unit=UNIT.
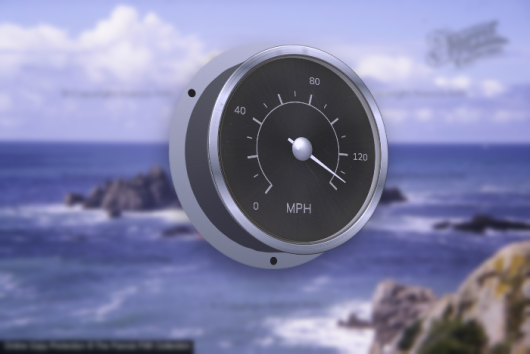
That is value=135 unit=mph
